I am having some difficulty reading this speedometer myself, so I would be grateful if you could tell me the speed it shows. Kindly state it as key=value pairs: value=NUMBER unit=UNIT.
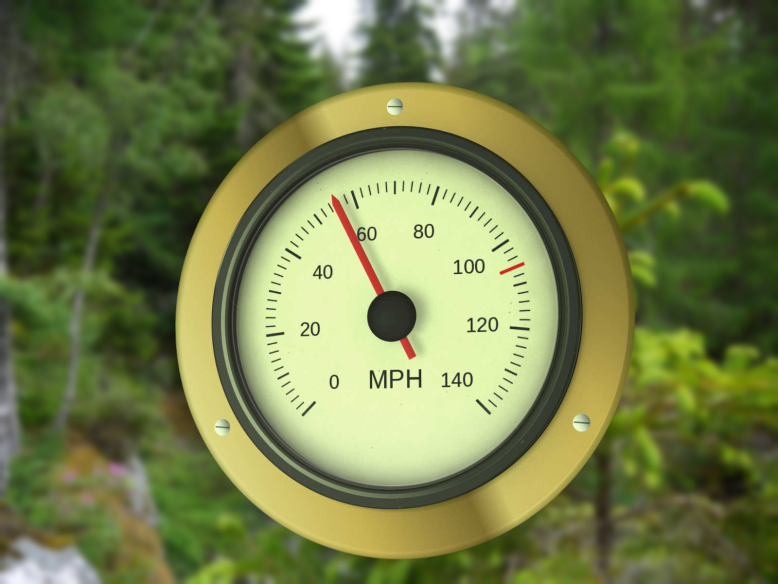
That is value=56 unit=mph
